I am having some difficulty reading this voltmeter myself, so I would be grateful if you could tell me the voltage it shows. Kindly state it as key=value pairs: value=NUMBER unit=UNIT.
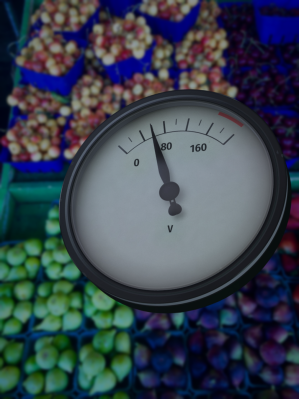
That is value=60 unit=V
